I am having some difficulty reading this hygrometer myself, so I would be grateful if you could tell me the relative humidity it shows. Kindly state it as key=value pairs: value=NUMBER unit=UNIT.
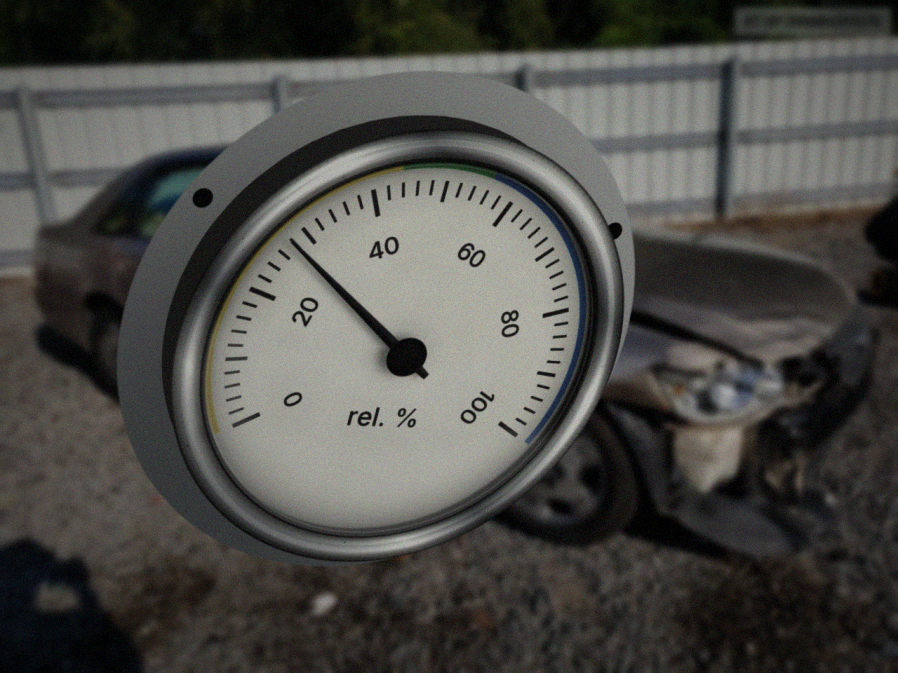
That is value=28 unit=%
